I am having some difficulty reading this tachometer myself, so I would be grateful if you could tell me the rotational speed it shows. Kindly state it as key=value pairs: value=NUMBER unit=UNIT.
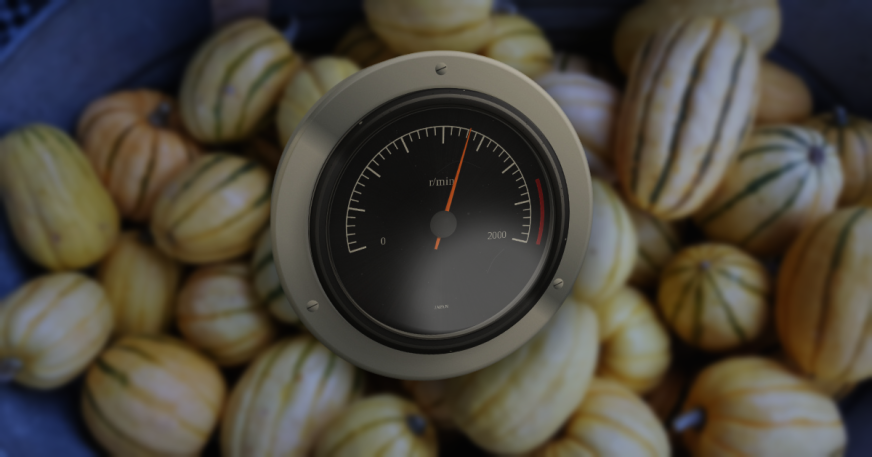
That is value=1150 unit=rpm
